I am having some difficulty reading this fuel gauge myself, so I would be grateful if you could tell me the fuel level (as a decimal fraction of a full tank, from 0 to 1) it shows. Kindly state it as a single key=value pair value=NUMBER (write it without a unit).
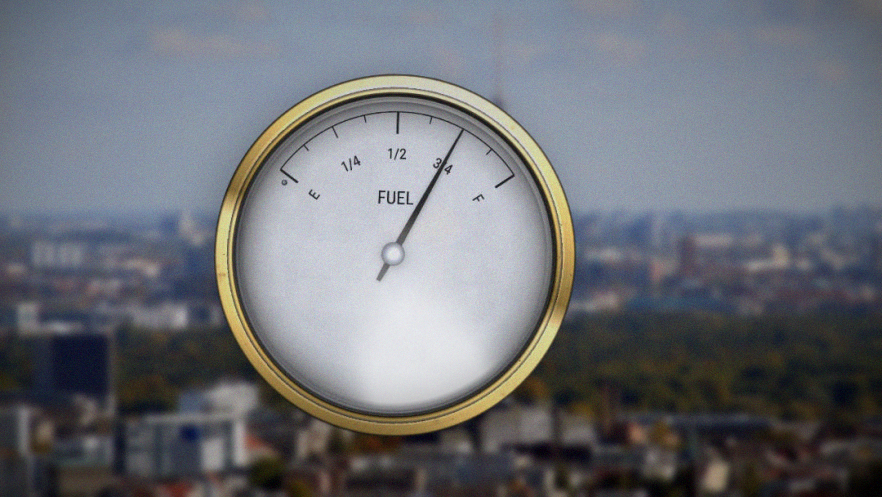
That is value=0.75
